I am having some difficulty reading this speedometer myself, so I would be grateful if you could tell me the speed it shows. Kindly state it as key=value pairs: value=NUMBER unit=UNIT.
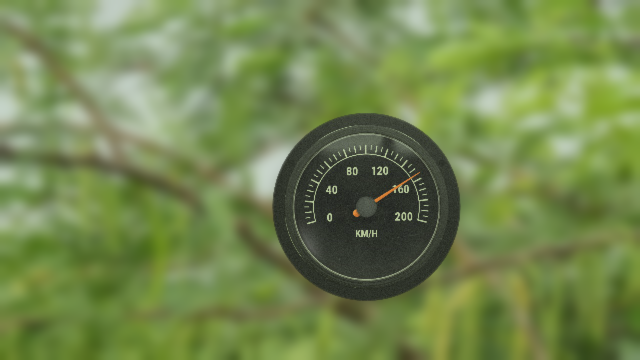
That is value=155 unit=km/h
